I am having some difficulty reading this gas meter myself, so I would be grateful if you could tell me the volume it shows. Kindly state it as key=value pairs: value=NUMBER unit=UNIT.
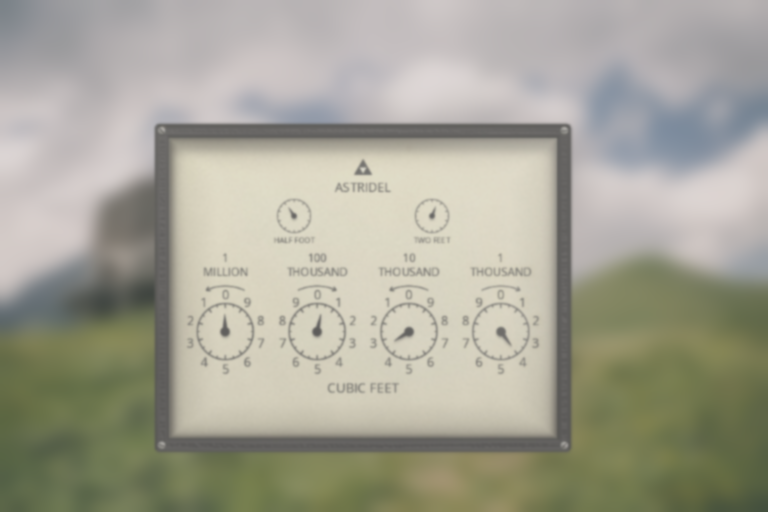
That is value=3400 unit=ft³
